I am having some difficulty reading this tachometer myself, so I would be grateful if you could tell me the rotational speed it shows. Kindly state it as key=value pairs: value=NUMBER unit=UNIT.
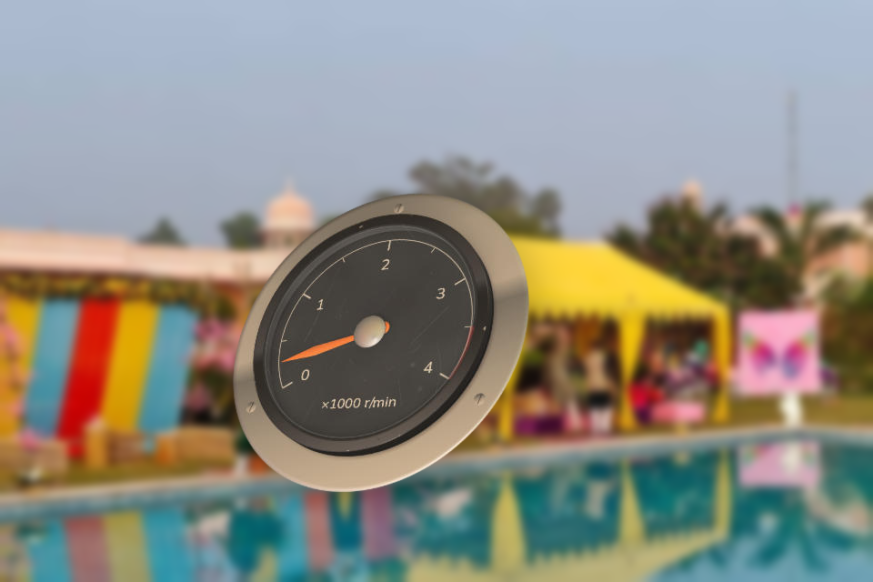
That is value=250 unit=rpm
